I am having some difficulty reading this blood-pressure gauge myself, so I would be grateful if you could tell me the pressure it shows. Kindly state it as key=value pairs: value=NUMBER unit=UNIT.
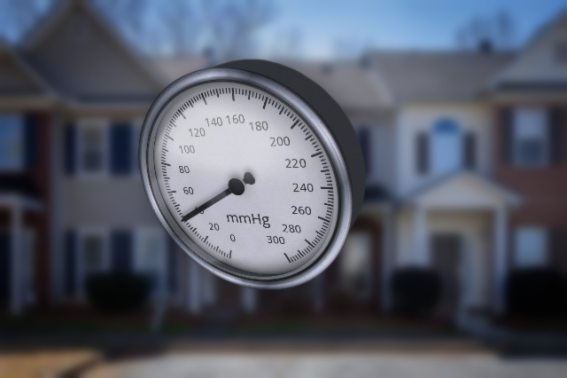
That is value=40 unit=mmHg
